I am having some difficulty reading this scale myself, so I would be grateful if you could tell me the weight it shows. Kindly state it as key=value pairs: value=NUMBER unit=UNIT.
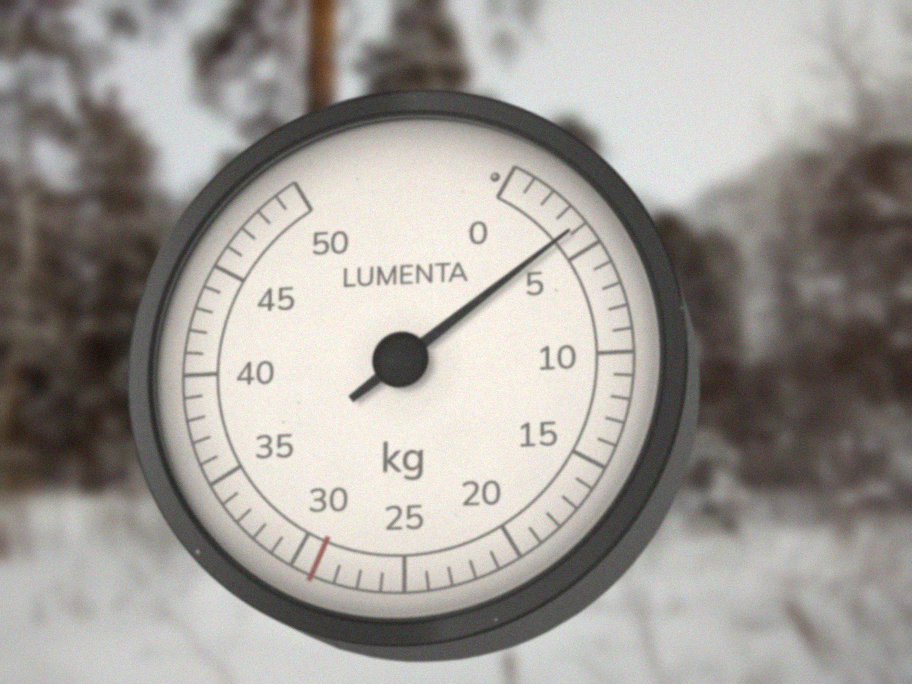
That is value=4 unit=kg
